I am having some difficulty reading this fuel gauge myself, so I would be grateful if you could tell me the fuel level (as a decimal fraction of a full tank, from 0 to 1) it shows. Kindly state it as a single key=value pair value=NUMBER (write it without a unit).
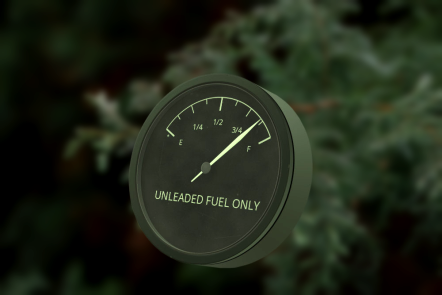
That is value=0.875
